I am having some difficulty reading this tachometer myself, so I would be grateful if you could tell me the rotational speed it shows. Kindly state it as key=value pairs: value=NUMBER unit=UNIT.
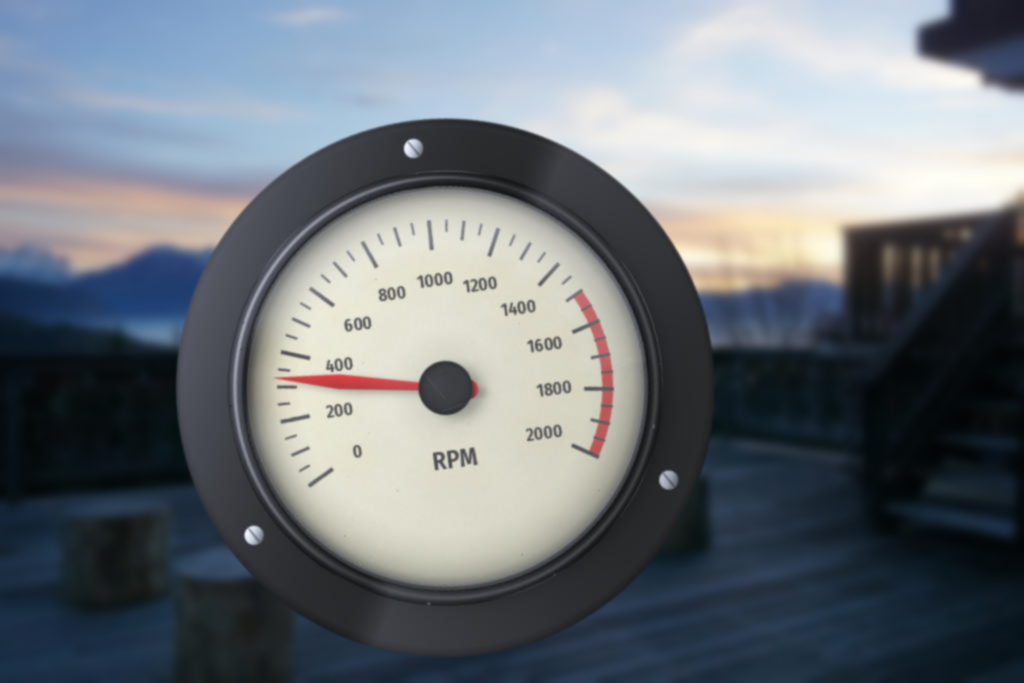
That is value=325 unit=rpm
